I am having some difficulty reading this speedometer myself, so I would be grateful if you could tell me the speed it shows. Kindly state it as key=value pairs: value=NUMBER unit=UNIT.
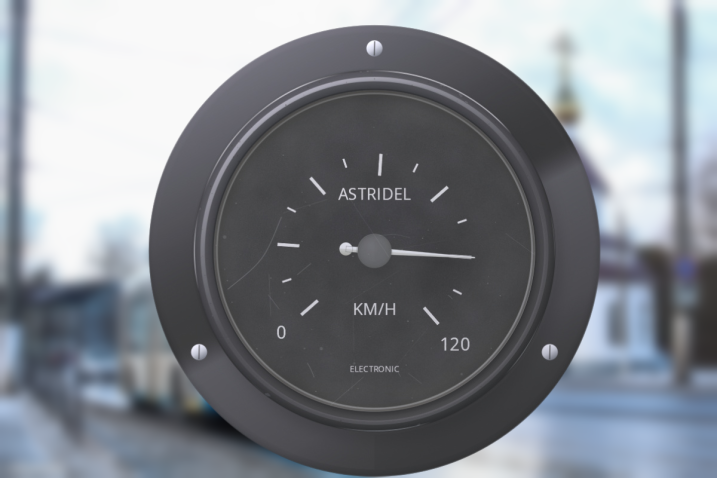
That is value=100 unit=km/h
